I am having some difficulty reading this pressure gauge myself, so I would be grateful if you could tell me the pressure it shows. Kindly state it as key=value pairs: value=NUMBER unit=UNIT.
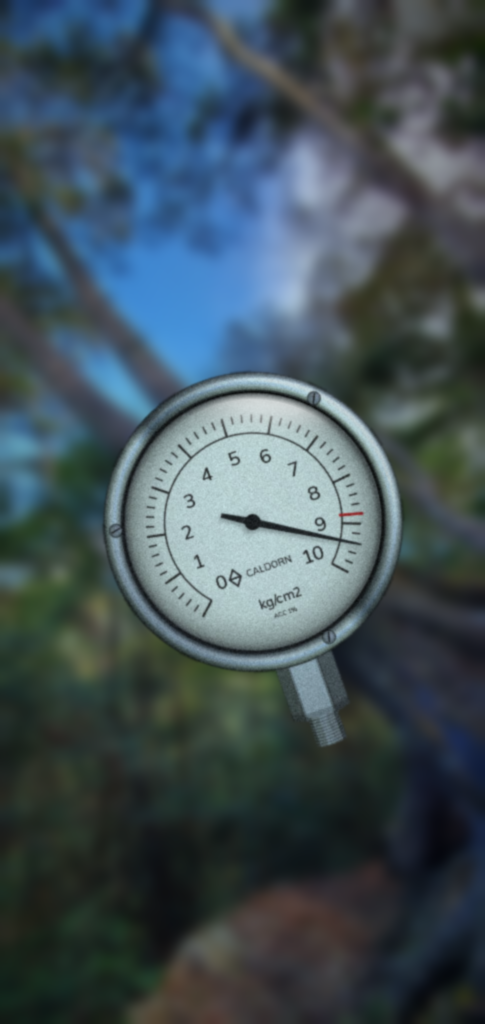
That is value=9.4 unit=kg/cm²
